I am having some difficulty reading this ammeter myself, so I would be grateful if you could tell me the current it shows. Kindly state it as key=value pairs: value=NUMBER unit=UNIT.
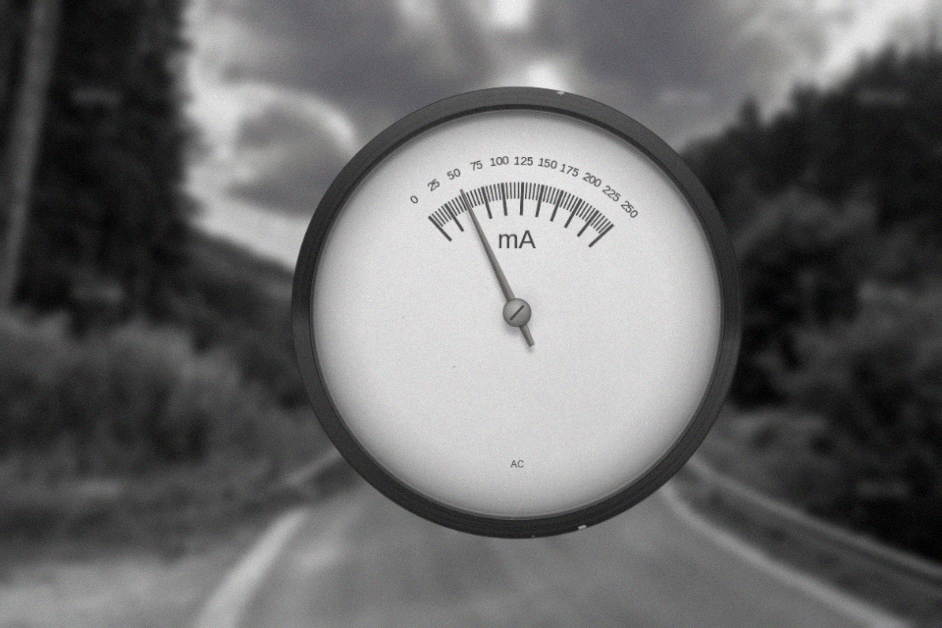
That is value=50 unit=mA
